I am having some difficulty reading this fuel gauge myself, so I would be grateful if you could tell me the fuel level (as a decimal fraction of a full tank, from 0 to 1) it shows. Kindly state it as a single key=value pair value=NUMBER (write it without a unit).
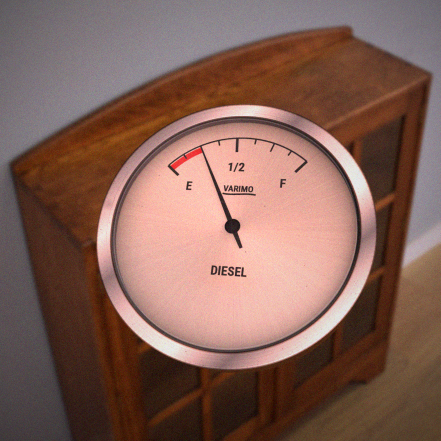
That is value=0.25
